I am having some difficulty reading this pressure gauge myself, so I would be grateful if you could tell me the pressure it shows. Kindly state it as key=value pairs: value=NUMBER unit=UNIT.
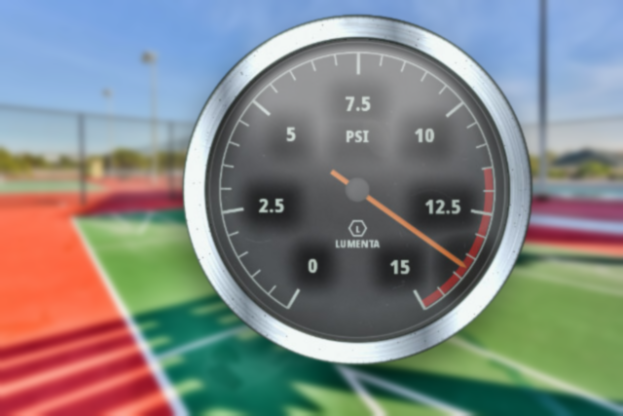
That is value=13.75 unit=psi
